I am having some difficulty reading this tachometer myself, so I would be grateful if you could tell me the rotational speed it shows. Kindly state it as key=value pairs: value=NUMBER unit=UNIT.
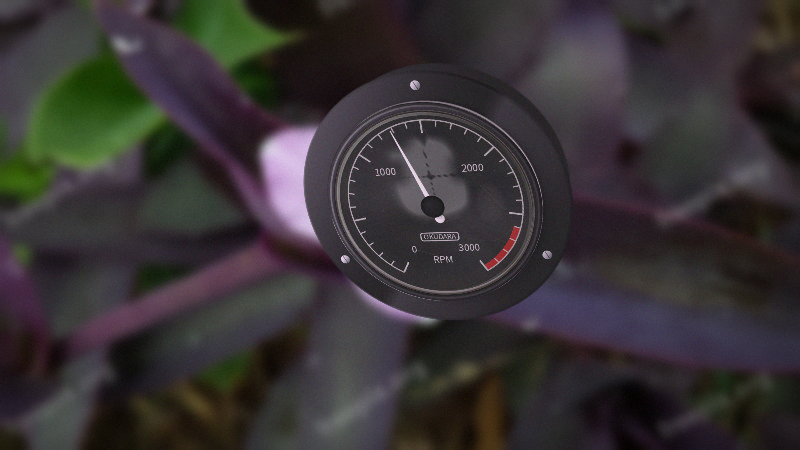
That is value=1300 unit=rpm
